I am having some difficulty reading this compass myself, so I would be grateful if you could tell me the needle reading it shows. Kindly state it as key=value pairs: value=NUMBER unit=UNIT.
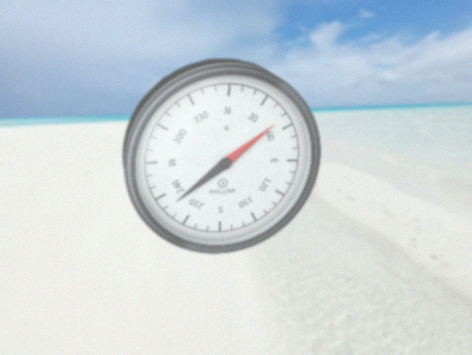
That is value=50 unit=°
